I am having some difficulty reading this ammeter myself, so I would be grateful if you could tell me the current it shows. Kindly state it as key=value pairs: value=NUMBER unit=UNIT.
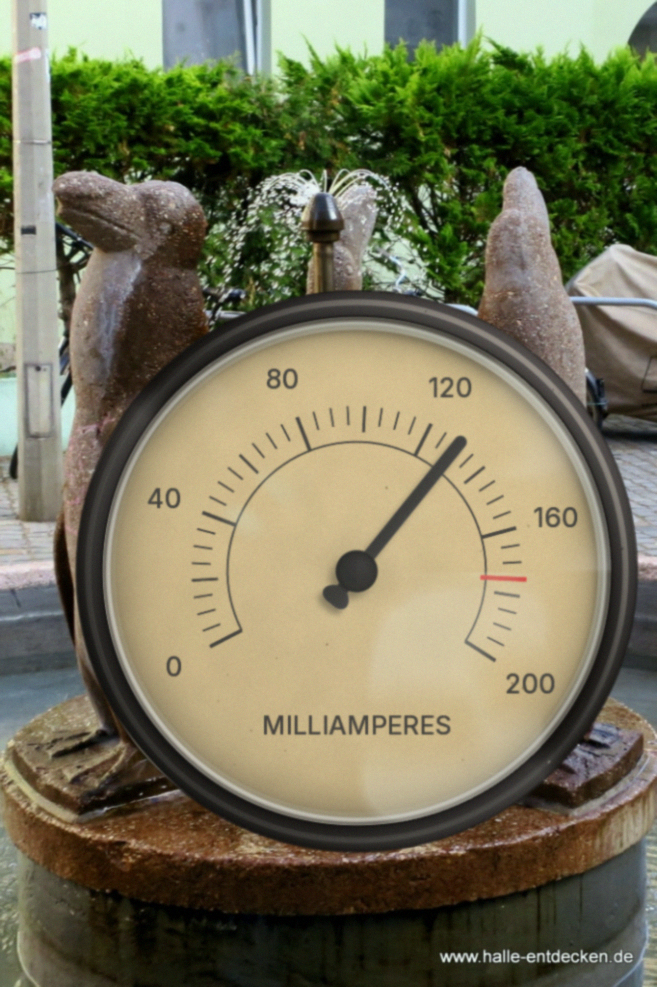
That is value=130 unit=mA
